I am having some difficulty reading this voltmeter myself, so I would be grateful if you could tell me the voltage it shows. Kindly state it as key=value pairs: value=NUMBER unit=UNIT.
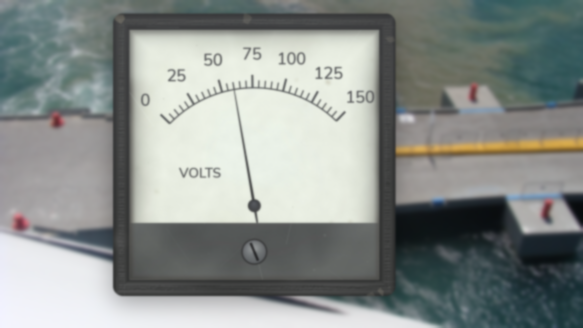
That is value=60 unit=V
